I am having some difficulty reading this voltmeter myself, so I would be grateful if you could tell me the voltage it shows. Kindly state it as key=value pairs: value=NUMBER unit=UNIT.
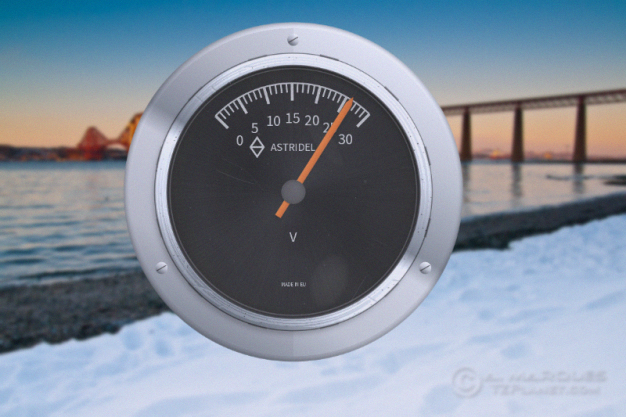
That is value=26 unit=V
